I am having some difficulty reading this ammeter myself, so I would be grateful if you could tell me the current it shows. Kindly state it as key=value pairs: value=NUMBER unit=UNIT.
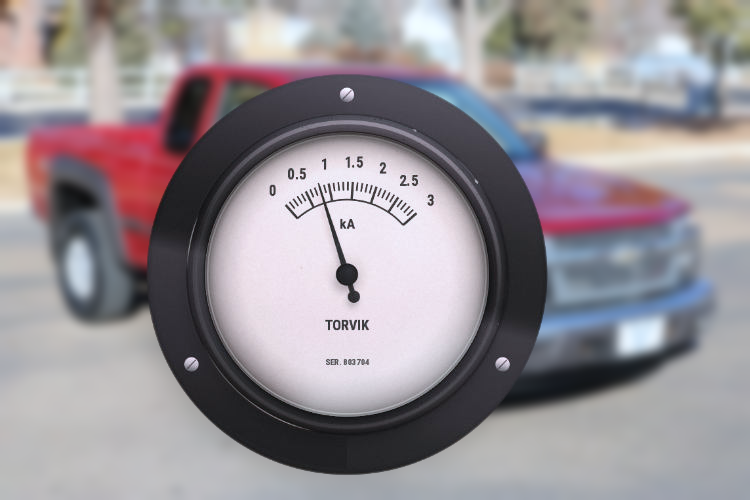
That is value=0.8 unit=kA
